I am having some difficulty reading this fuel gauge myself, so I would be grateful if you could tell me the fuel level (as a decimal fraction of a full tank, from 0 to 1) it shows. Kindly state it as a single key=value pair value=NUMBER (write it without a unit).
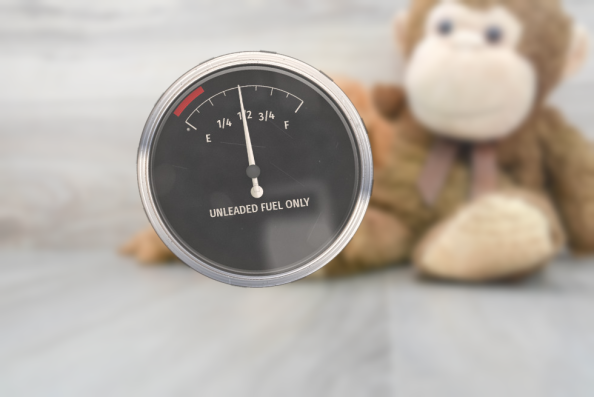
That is value=0.5
